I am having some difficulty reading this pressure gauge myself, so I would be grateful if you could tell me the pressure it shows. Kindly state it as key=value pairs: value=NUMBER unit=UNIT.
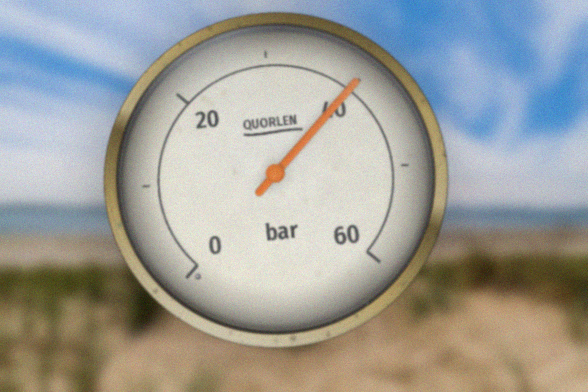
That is value=40 unit=bar
